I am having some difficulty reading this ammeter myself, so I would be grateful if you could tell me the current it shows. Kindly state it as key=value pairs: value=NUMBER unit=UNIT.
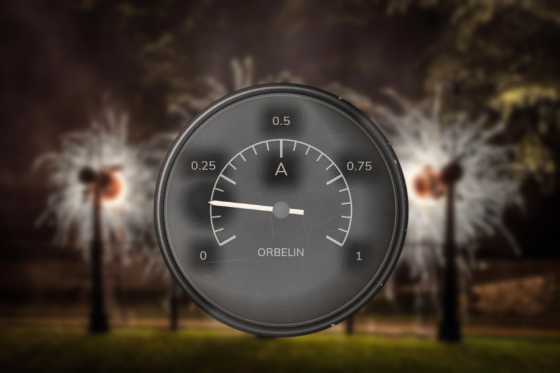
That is value=0.15 unit=A
